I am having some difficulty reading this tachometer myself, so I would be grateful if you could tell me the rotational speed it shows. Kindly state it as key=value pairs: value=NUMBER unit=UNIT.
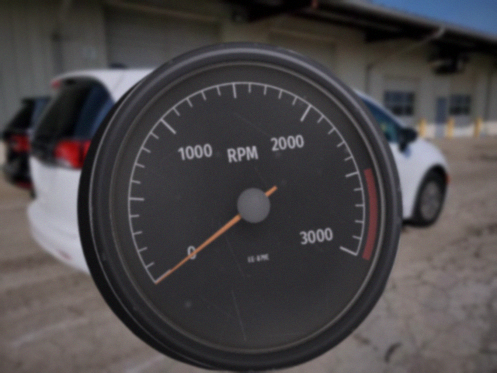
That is value=0 unit=rpm
